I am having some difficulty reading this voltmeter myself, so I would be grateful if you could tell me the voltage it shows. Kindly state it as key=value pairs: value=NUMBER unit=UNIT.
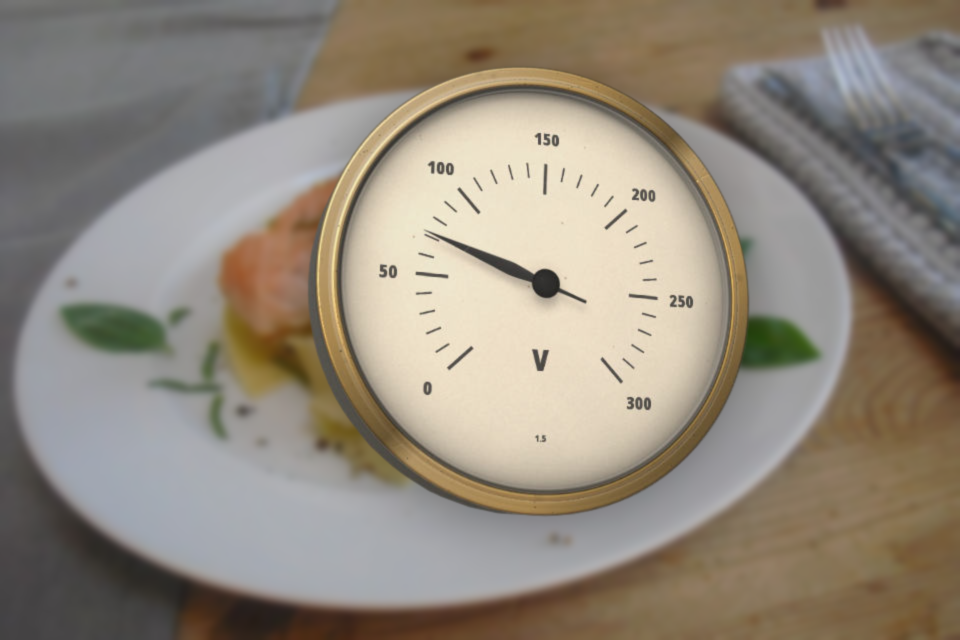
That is value=70 unit=V
